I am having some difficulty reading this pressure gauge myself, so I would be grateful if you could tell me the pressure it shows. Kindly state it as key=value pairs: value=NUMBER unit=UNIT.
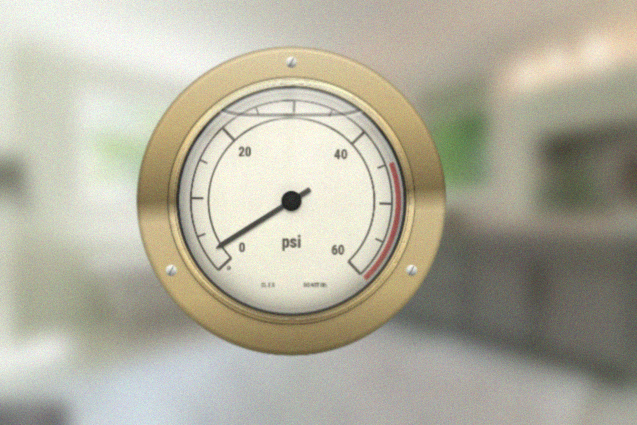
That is value=2.5 unit=psi
